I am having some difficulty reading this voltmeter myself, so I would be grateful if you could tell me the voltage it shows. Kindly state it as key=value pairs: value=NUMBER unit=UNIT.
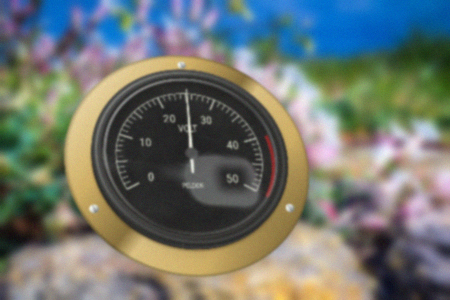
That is value=25 unit=V
